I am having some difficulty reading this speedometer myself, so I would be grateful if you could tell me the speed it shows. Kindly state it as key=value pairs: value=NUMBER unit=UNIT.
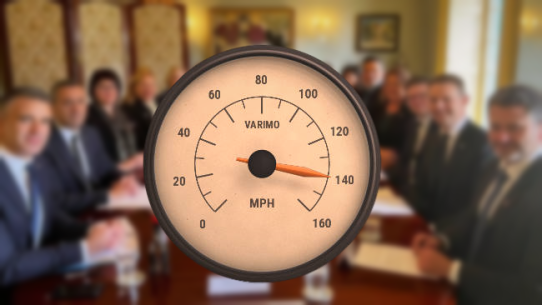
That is value=140 unit=mph
